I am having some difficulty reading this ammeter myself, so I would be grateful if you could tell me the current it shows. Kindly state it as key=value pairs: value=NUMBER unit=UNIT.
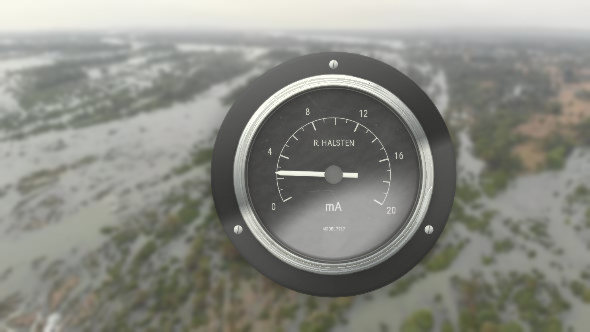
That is value=2.5 unit=mA
